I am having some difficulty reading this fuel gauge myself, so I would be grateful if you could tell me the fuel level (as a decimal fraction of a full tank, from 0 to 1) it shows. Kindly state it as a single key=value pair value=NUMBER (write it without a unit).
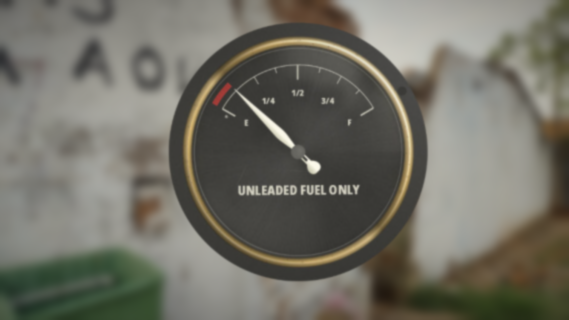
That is value=0.125
